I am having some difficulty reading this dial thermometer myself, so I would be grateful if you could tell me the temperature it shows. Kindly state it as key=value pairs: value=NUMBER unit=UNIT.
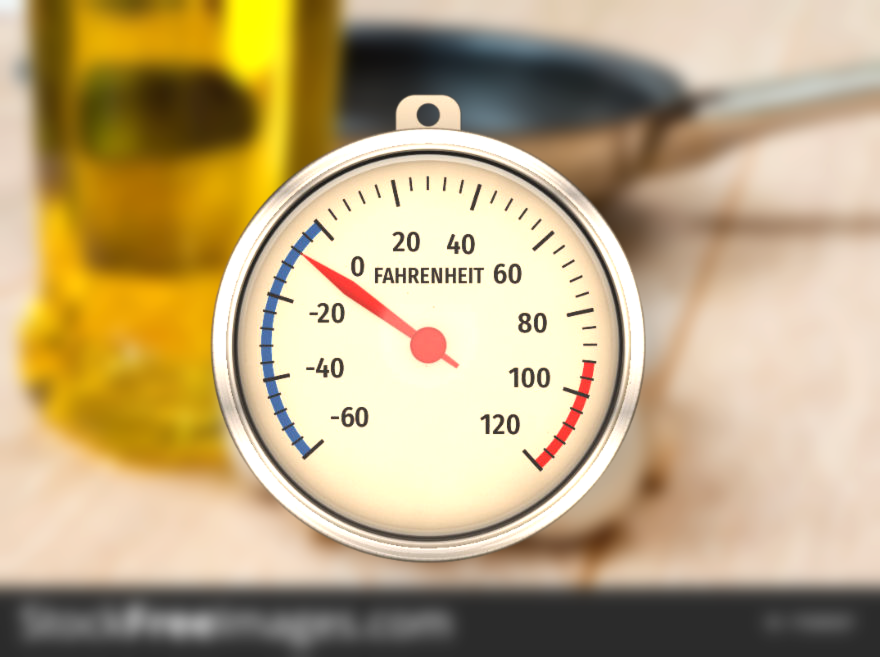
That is value=-8 unit=°F
